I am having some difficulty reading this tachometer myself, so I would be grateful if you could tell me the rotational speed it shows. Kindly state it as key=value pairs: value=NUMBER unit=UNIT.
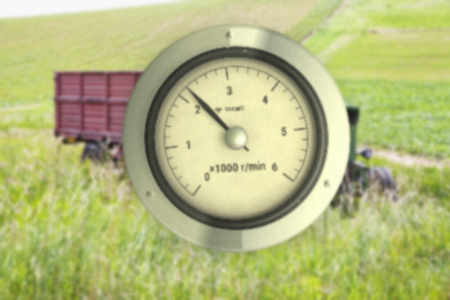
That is value=2200 unit=rpm
